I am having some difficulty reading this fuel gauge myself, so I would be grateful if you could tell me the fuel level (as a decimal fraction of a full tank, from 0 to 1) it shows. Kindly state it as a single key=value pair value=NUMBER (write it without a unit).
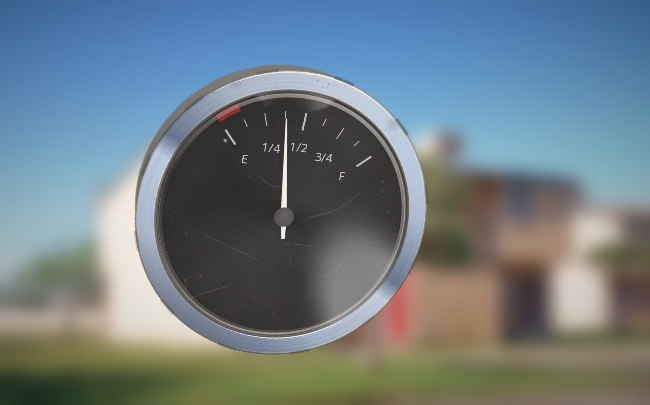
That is value=0.375
